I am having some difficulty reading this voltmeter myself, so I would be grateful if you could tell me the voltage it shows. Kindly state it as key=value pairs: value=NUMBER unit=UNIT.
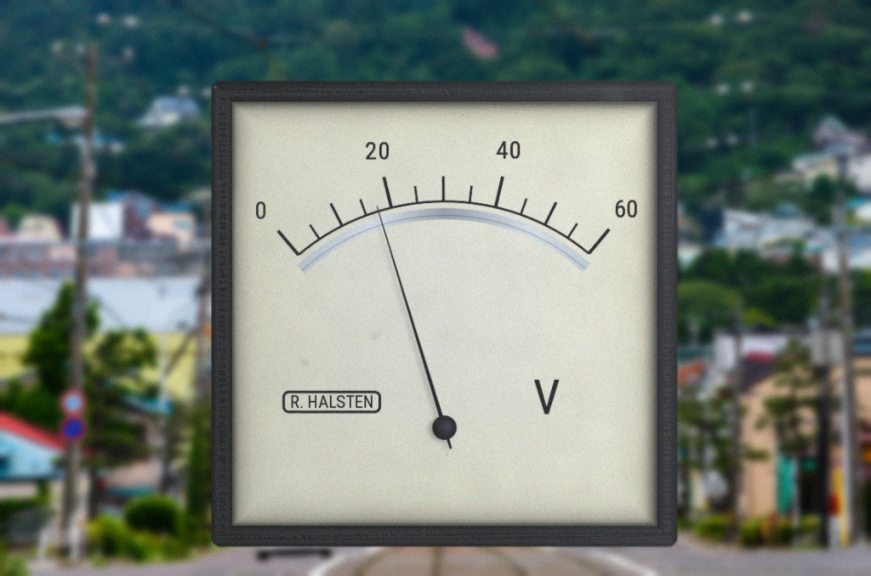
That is value=17.5 unit=V
